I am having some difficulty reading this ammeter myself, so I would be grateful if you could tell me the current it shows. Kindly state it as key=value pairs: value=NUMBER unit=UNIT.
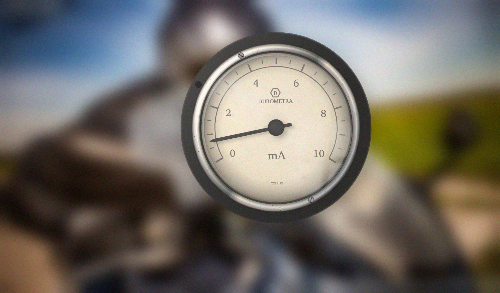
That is value=0.75 unit=mA
